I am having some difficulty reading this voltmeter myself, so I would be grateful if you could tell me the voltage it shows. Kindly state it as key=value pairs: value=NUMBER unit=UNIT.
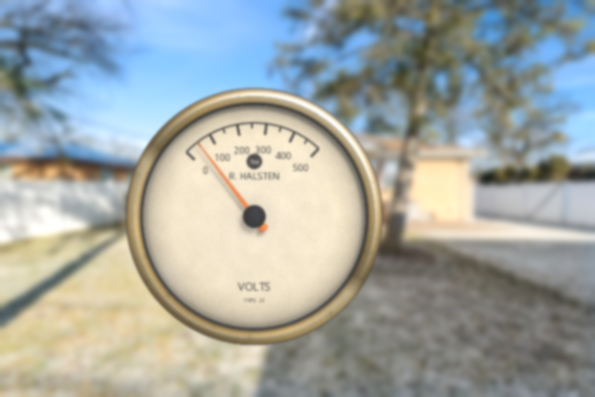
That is value=50 unit=V
